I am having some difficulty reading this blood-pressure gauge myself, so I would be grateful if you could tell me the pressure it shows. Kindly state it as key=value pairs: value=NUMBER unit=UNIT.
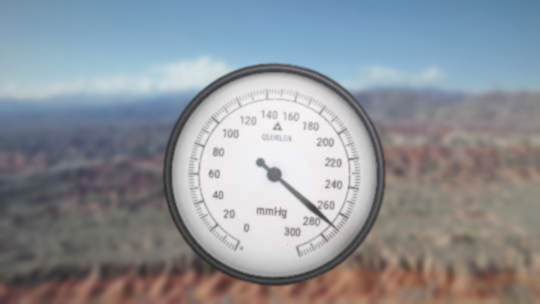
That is value=270 unit=mmHg
